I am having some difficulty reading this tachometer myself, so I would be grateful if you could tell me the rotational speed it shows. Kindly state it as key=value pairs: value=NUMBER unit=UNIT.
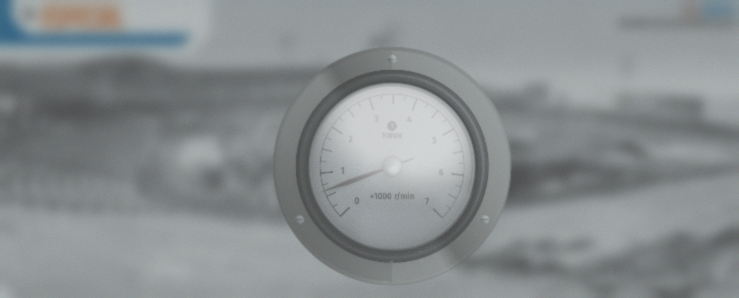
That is value=625 unit=rpm
